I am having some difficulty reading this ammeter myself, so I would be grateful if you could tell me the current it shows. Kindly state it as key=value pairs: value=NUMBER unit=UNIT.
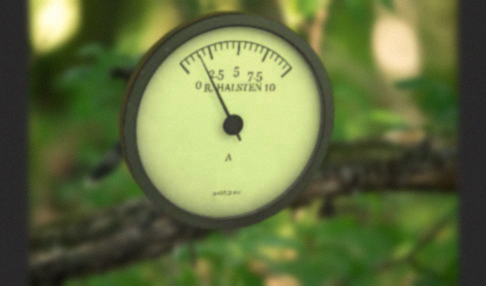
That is value=1.5 unit=A
